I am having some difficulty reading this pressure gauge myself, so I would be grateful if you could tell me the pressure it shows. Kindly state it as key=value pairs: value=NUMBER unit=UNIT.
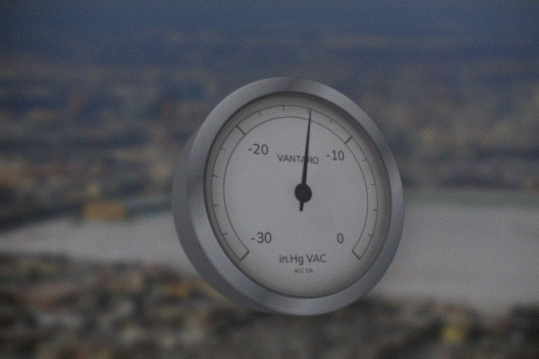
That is value=-14 unit=inHg
